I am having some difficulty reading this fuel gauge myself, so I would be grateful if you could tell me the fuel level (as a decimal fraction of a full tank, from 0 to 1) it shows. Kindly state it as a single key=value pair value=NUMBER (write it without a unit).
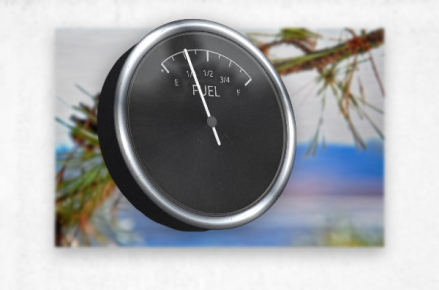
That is value=0.25
